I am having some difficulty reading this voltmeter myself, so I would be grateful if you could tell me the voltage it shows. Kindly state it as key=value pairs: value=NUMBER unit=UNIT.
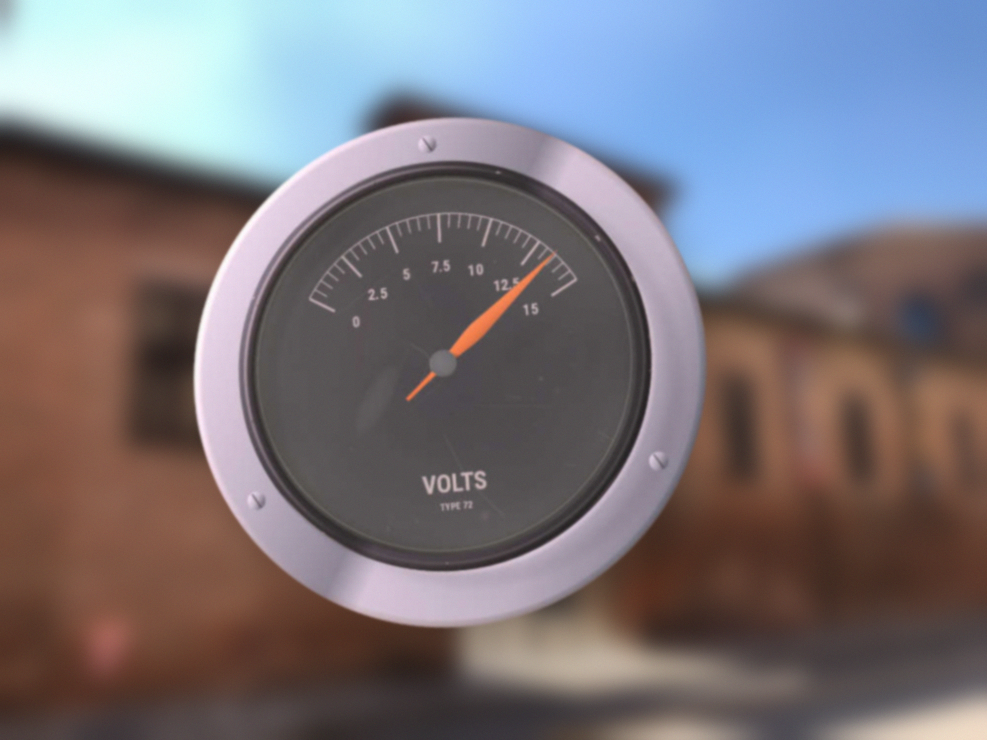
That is value=13.5 unit=V
